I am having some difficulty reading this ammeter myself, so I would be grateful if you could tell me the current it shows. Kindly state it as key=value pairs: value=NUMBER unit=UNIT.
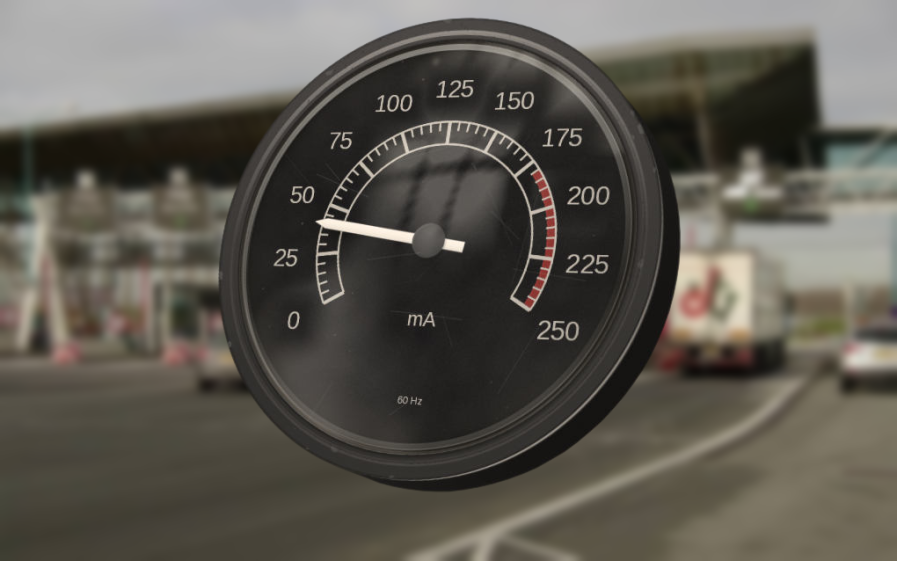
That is value=40 unit=mA
